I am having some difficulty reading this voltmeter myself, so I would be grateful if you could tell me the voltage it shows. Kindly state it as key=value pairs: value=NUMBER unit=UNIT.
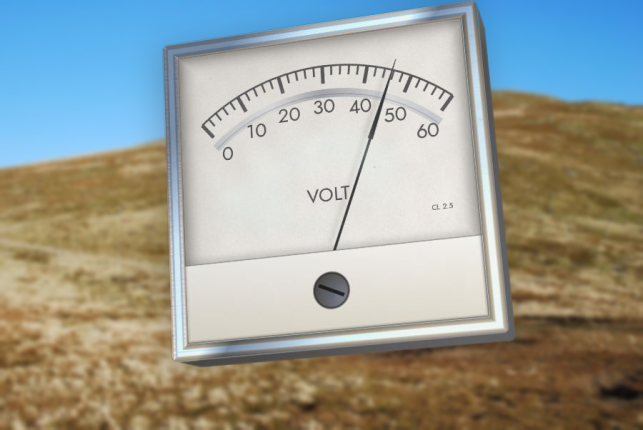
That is value=46 unit=V
